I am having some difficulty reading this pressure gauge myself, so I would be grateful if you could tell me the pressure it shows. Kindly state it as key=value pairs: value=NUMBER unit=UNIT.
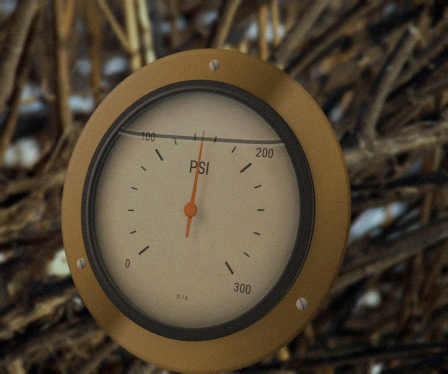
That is value=150 unit=psi
